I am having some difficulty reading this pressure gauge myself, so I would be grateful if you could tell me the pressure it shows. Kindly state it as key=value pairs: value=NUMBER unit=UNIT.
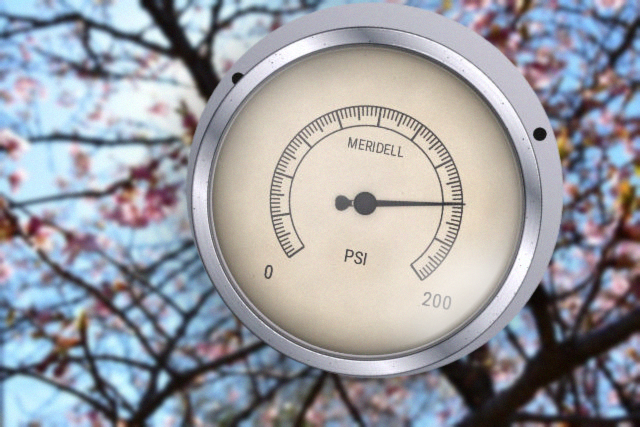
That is value=160 unit=psi
